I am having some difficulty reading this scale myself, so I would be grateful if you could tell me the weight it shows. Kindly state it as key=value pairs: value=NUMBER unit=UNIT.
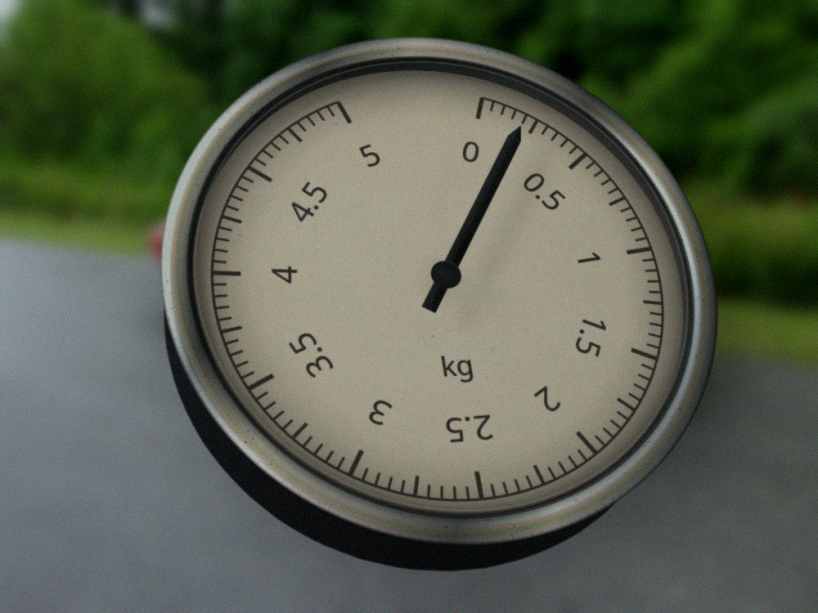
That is value=0.2 unit=kg
